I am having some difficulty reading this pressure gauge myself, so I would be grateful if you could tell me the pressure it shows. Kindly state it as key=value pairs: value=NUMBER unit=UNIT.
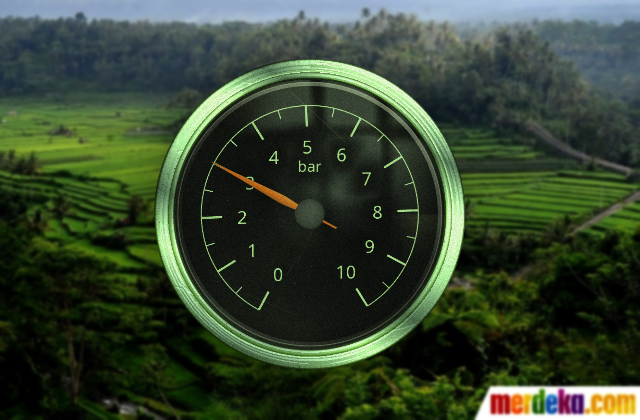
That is value=3 unit=bar
